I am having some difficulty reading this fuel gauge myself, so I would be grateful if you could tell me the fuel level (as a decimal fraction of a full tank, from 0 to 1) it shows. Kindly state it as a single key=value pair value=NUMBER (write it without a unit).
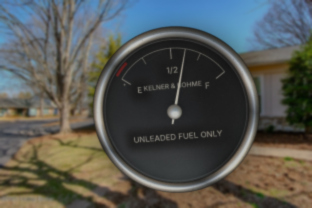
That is value=0.625
